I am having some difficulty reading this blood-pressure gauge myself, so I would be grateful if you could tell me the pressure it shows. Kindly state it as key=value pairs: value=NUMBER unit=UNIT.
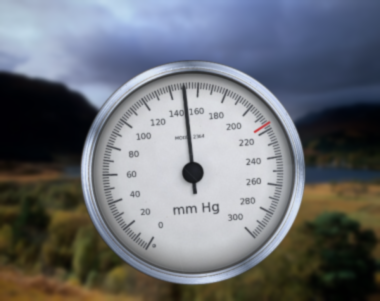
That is value=150 unit=mmHg
